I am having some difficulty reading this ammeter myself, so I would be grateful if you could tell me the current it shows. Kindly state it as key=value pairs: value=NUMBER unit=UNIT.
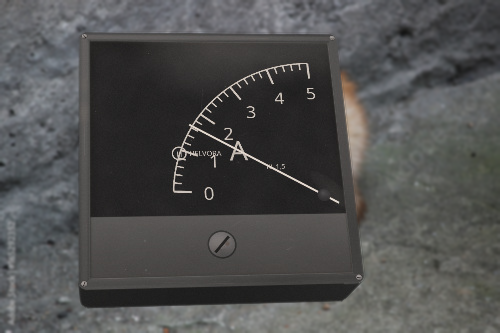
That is value=1.6 unit=A
